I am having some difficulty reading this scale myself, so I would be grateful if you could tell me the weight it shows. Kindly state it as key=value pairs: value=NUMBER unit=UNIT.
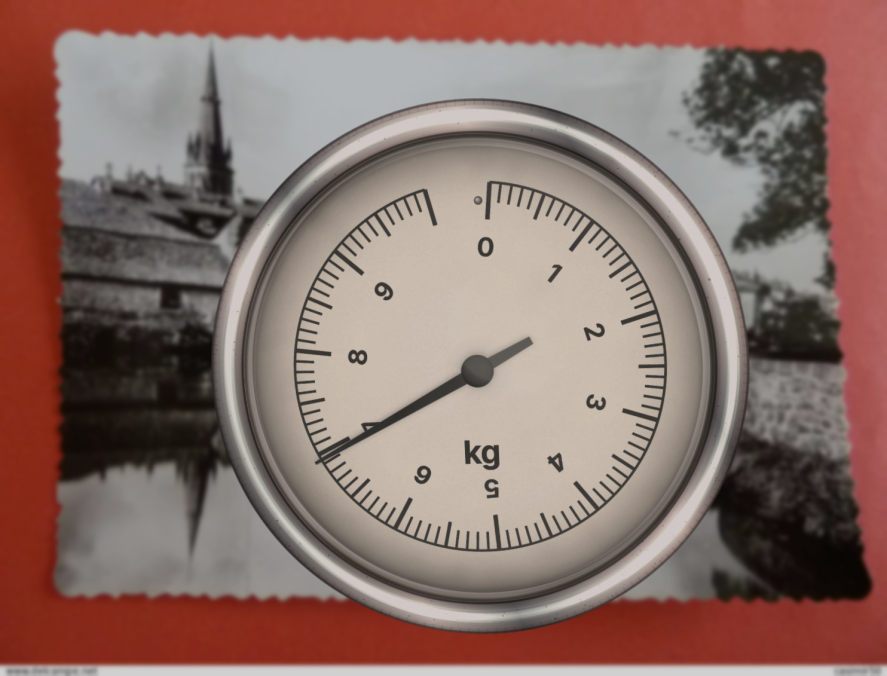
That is value=6.95 unit=kg
